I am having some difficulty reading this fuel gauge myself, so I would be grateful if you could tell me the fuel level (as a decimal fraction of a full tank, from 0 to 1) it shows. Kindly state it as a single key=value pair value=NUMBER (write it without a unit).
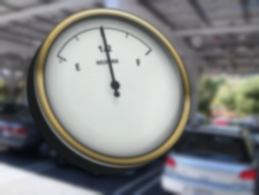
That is value=0.5
